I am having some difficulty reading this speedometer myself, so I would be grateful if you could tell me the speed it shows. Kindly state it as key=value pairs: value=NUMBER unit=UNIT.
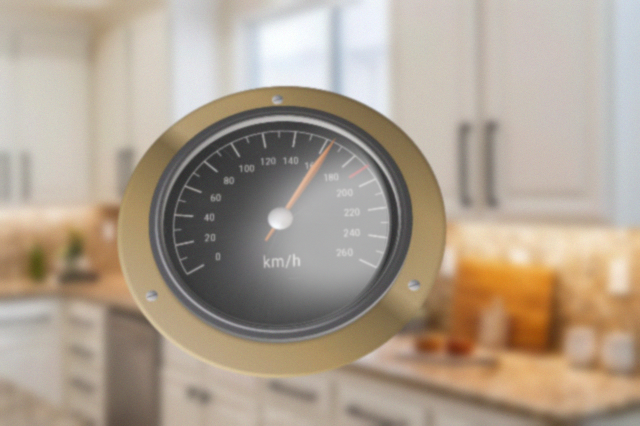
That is value=165 unit=km/h
